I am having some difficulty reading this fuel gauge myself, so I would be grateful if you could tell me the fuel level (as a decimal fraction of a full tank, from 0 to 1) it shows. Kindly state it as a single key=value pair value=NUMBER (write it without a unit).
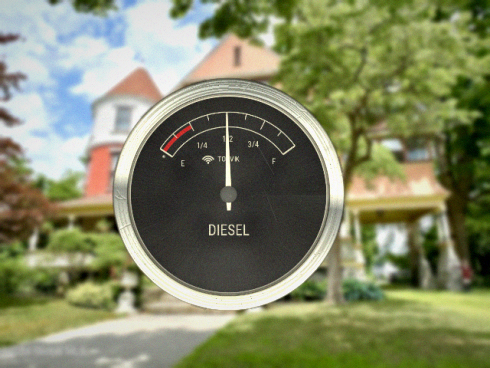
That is value=0.5
